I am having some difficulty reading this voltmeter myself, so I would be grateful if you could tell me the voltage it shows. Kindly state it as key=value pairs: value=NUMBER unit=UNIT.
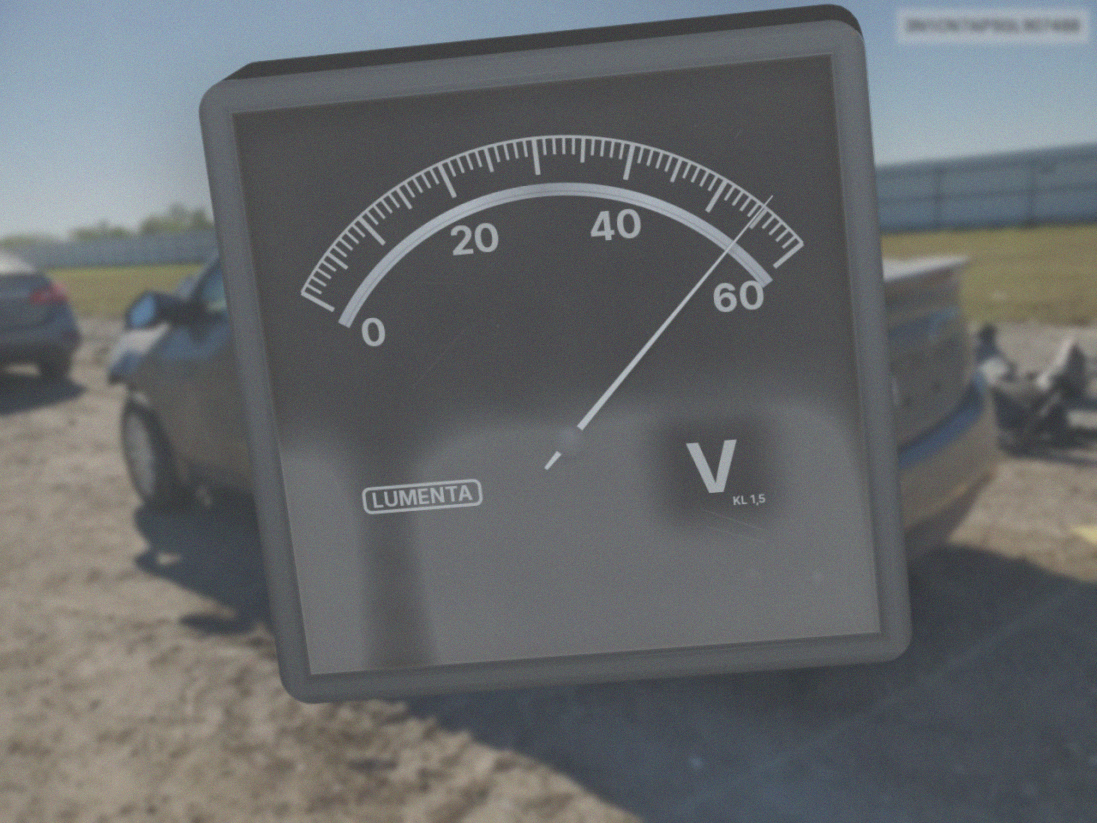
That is value=54.5 unit=V
